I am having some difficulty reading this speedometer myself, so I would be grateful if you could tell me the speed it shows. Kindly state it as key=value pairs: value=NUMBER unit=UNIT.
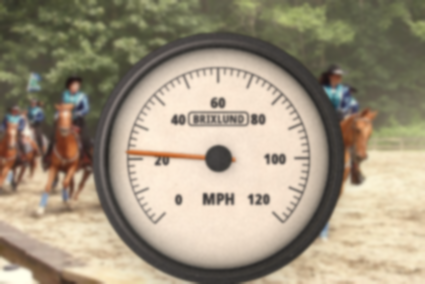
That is value=22 unit=mph
